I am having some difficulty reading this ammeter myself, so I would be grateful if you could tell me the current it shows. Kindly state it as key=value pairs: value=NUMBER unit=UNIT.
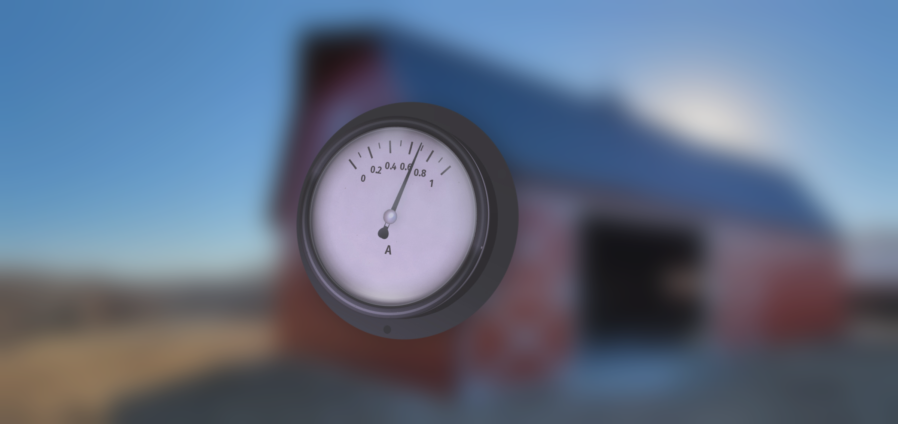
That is value=0.7 unit=A
